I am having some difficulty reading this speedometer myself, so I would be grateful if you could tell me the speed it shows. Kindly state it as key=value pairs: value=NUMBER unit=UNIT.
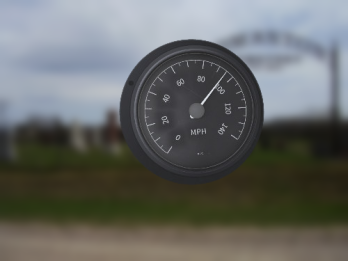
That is value=95 unit=mph
